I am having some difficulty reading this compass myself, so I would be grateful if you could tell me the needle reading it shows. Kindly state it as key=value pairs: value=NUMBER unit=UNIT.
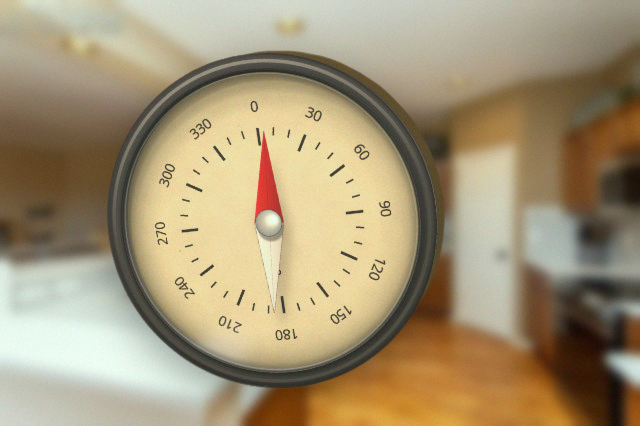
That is value=5 unit=°
